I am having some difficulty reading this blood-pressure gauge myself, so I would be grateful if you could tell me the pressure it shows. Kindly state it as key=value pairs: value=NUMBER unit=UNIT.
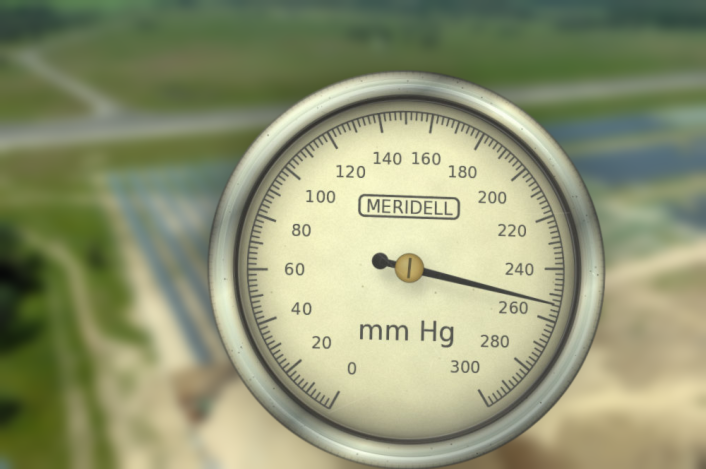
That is value=254 unit=mmHg
